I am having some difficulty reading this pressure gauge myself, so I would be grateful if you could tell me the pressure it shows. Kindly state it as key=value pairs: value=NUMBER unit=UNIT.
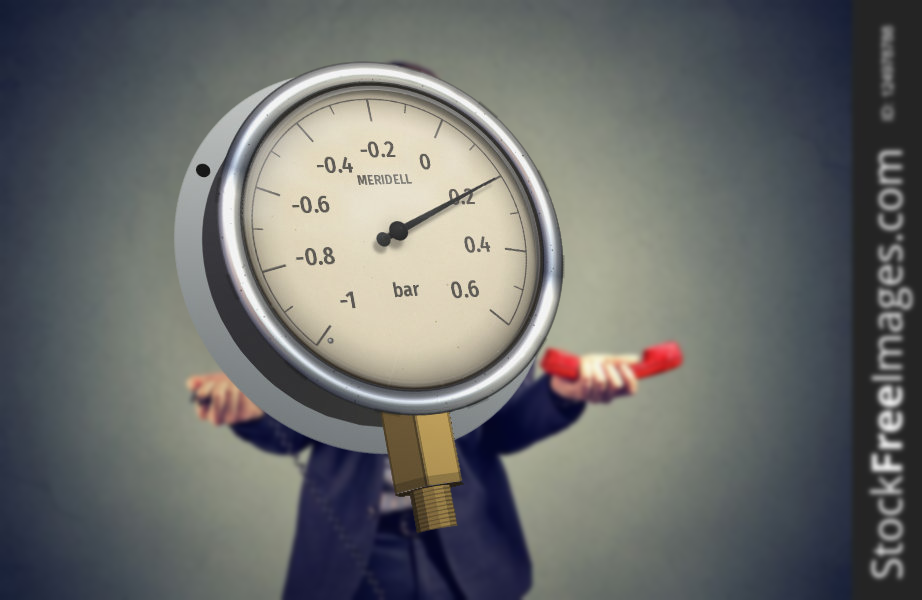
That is value=0.2 unit=bar
